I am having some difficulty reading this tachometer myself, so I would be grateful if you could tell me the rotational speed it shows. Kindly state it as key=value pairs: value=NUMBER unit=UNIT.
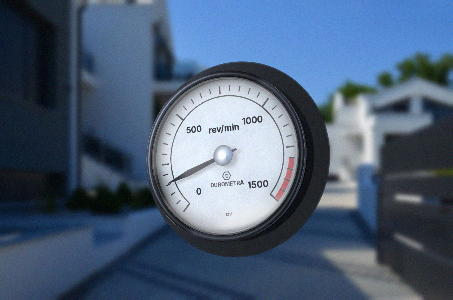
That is value=150 unit=rpm
